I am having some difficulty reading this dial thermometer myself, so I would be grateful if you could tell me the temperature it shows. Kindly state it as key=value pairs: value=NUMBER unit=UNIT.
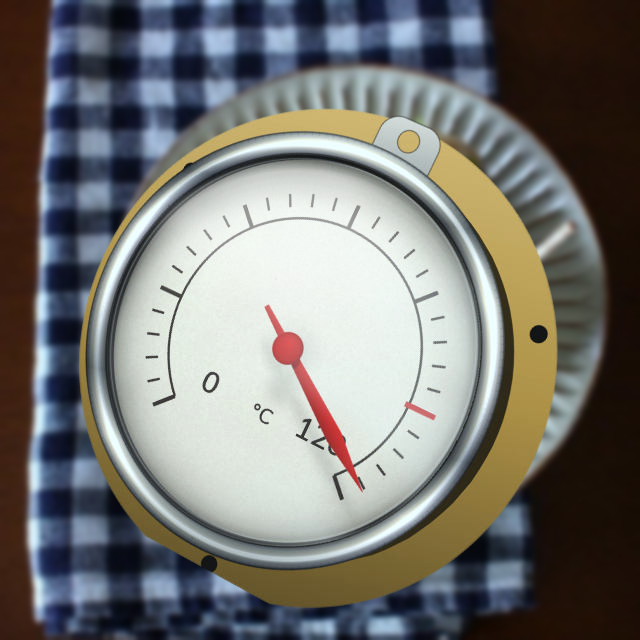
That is value=116 unit=°C
